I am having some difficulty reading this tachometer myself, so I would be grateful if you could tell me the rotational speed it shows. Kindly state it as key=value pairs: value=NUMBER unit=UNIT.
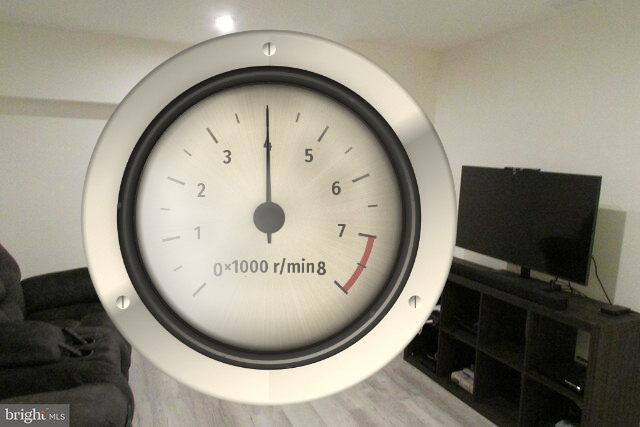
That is value=4000 unit=rpm
